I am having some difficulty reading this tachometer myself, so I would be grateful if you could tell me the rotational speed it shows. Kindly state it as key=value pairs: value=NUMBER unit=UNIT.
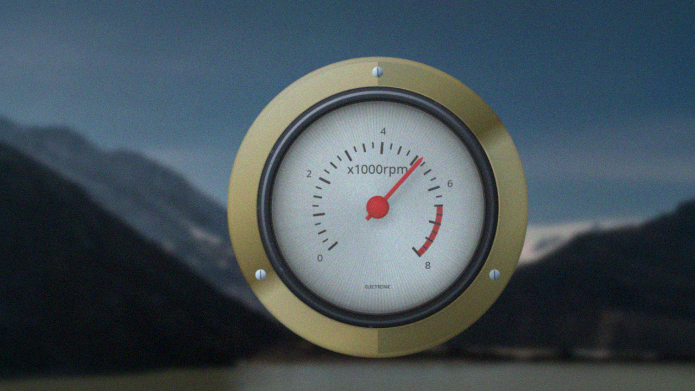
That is value=5125 unit=rpm
